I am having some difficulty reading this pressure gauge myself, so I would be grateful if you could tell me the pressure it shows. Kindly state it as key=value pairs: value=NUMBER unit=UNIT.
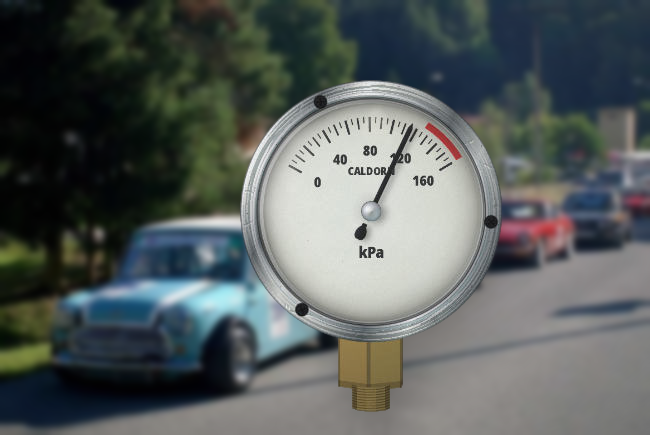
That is value=115 unit=kPa
